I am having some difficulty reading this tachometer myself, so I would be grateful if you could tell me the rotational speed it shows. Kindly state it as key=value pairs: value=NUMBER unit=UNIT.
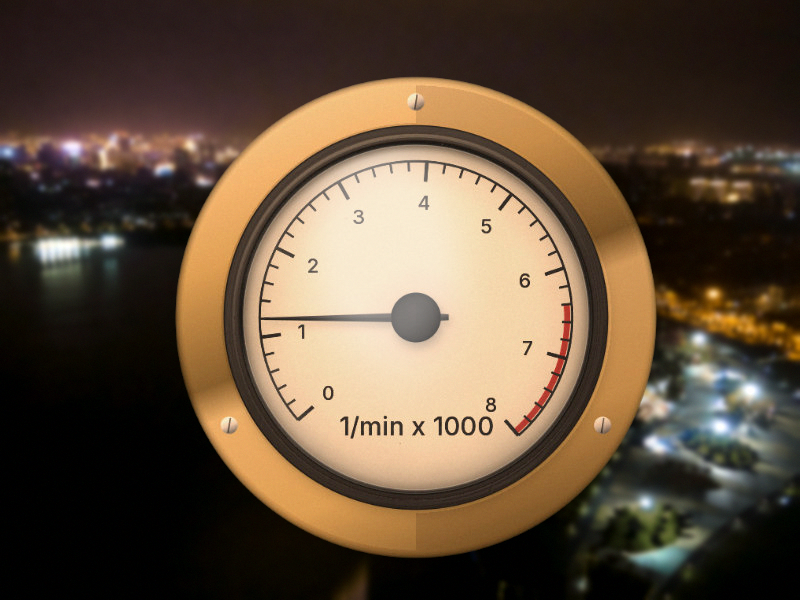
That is value=1200 unit=rpm
